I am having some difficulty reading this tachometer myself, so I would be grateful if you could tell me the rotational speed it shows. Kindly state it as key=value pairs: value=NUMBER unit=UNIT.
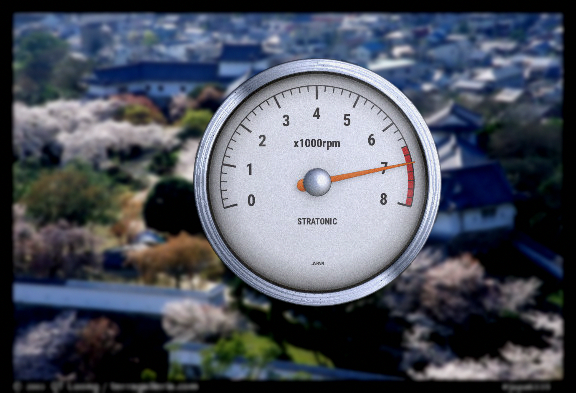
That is value=7000 unit=rpm
